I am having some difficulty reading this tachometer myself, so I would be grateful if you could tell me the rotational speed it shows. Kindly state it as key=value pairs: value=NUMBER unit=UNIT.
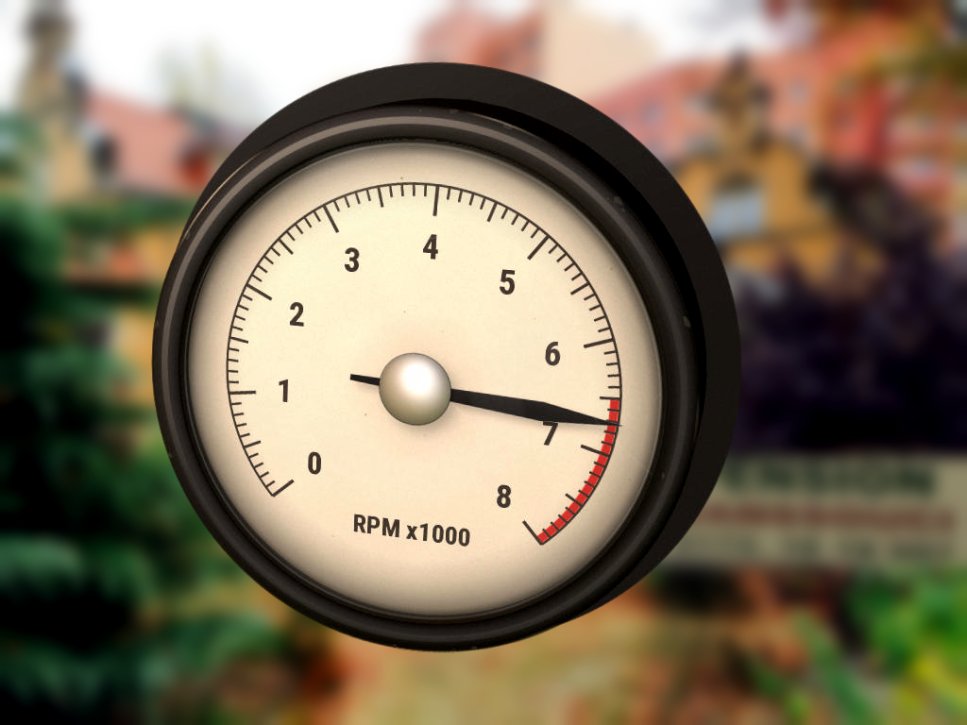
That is value=6700 unit=rpm
